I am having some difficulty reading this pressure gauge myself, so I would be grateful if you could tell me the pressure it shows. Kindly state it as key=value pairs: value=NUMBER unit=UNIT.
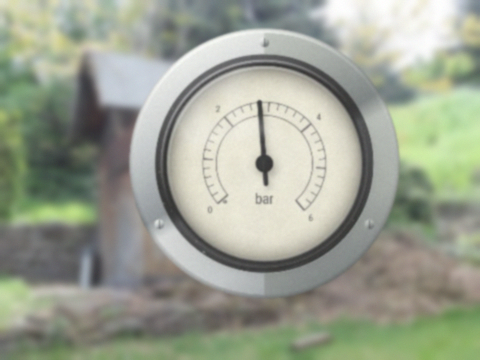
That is value=2.8 unit=bar
